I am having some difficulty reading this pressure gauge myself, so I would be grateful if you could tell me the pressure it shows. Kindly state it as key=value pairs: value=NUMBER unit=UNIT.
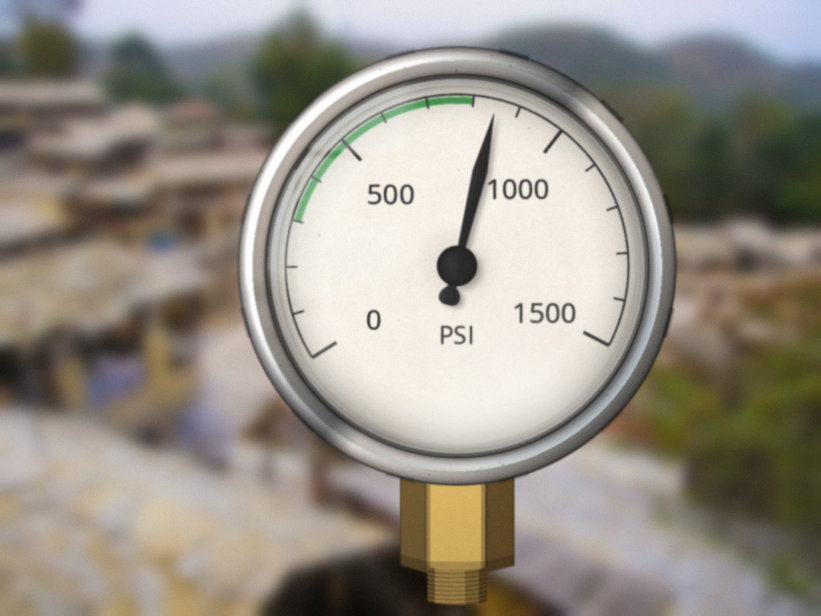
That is value=850 unit=psi
